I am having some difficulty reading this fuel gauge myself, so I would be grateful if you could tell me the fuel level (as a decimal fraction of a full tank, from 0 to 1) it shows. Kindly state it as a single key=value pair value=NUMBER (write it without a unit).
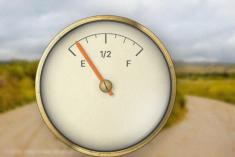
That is value=0.125
